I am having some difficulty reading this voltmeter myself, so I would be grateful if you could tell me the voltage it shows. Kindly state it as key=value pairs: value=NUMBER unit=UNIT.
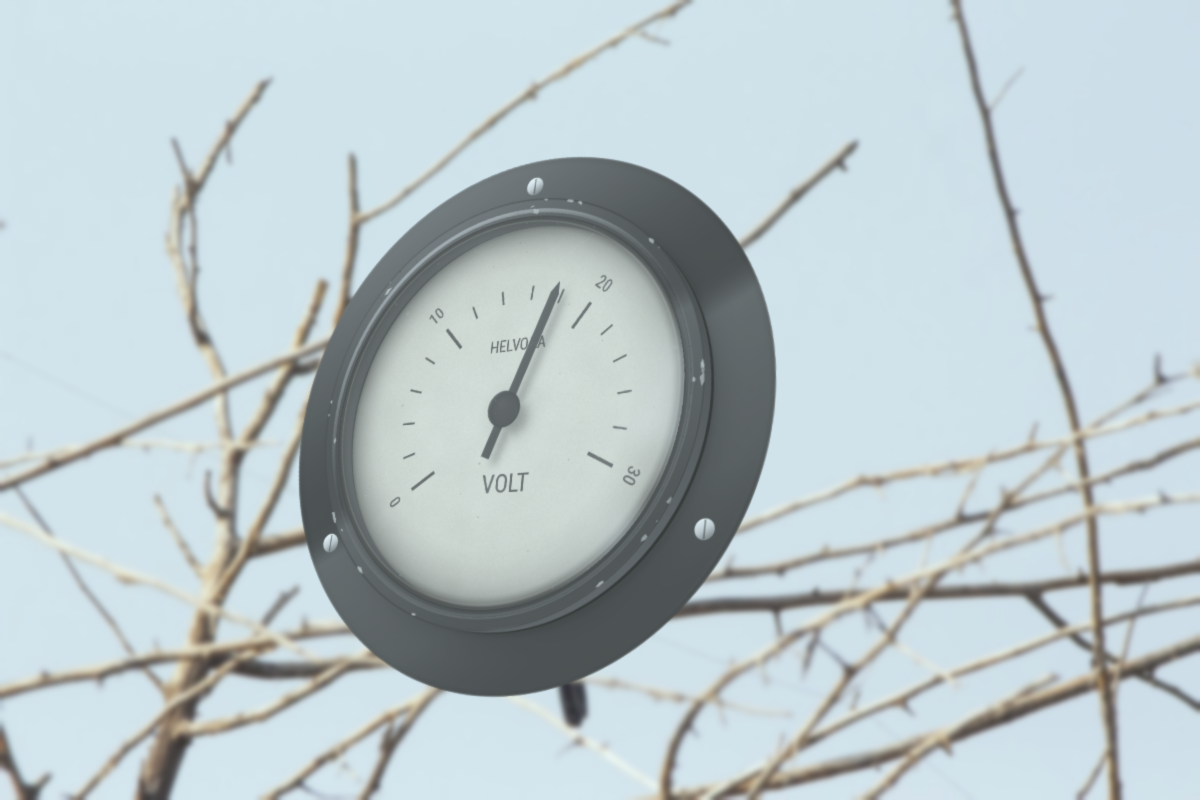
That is value=18 unit=V
